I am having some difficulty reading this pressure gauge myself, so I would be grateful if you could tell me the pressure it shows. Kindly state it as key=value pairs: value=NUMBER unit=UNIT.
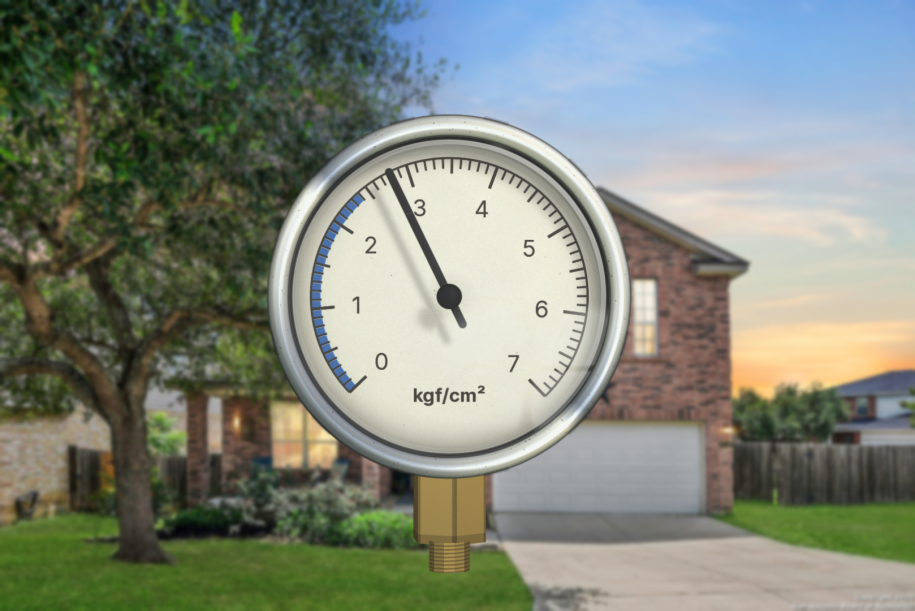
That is value=2.8 unit=kg/cm²
